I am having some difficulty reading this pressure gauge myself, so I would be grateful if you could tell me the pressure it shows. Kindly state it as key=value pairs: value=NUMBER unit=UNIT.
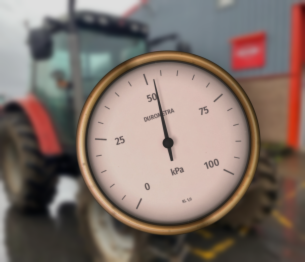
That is value=52.5 unit=kPa
